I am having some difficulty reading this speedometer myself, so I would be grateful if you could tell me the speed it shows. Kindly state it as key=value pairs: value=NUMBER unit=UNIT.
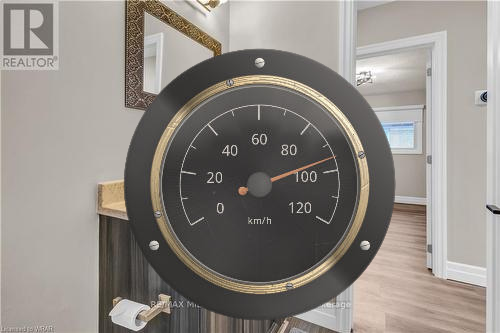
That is value=95 unit=km/h
